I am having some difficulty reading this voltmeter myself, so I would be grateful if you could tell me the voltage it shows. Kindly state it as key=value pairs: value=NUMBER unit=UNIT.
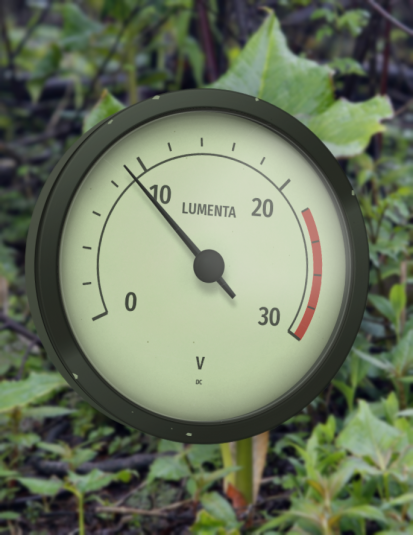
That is value=9 unit=V
